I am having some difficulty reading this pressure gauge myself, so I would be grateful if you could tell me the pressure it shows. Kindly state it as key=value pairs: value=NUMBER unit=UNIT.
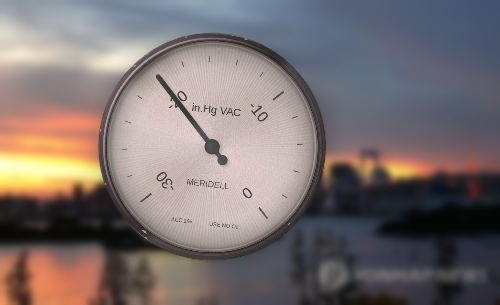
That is value=-20 unit=inHg
